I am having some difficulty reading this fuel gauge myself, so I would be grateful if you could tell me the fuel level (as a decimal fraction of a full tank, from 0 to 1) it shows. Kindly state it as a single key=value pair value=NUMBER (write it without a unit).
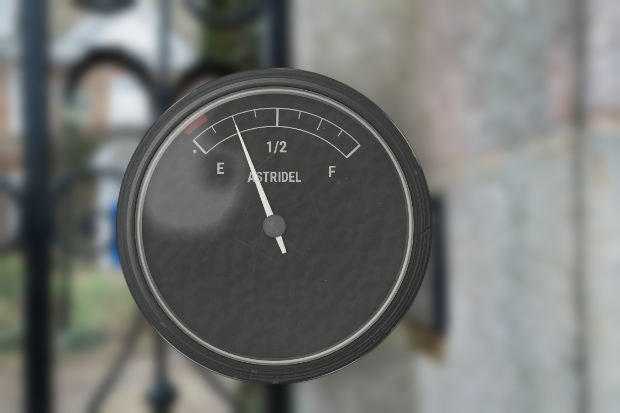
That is value=0.25
